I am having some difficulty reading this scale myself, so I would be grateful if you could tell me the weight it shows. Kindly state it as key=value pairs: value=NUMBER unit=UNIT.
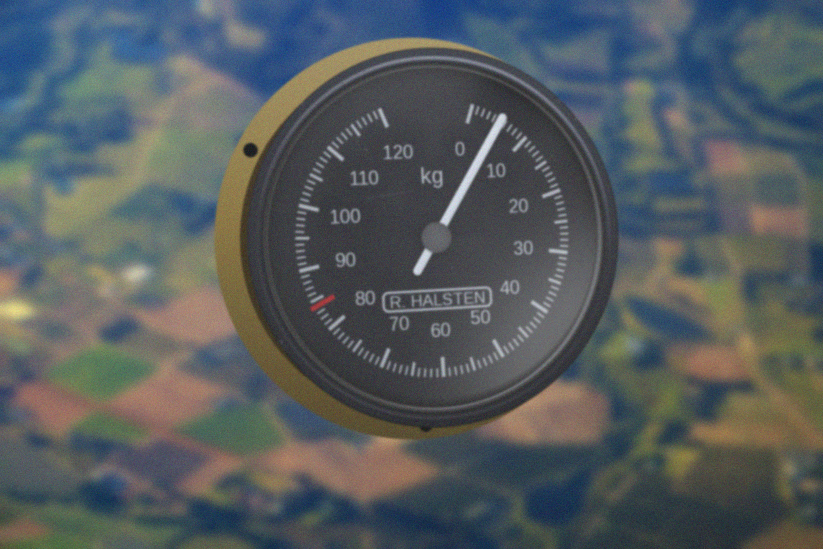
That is value=5 unit=kg
